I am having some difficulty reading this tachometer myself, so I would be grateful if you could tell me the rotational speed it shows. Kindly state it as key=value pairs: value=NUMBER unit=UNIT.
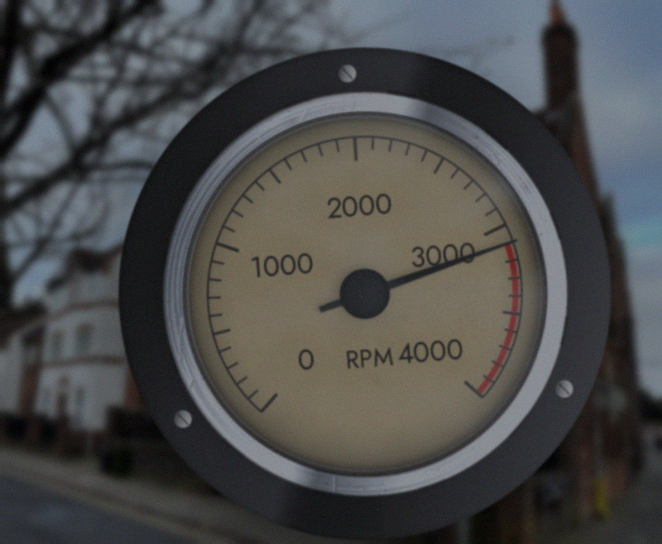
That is value=3100 unit=rpm
